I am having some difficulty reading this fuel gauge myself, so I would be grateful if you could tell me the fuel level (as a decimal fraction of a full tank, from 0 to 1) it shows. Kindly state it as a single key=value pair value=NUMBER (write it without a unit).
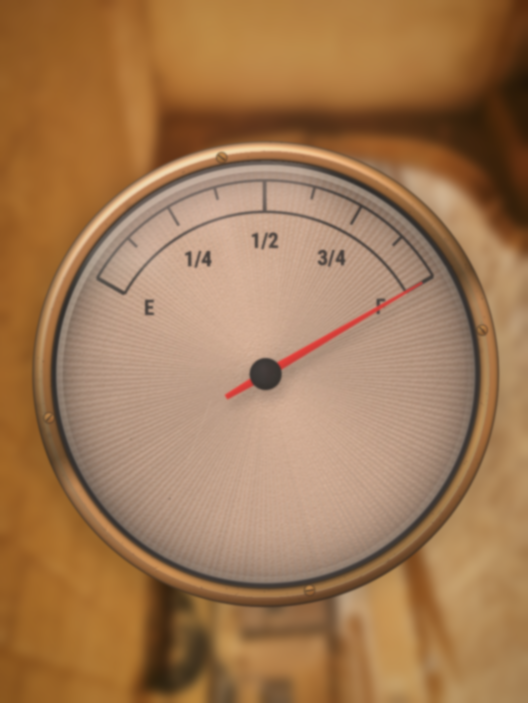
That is value=1
